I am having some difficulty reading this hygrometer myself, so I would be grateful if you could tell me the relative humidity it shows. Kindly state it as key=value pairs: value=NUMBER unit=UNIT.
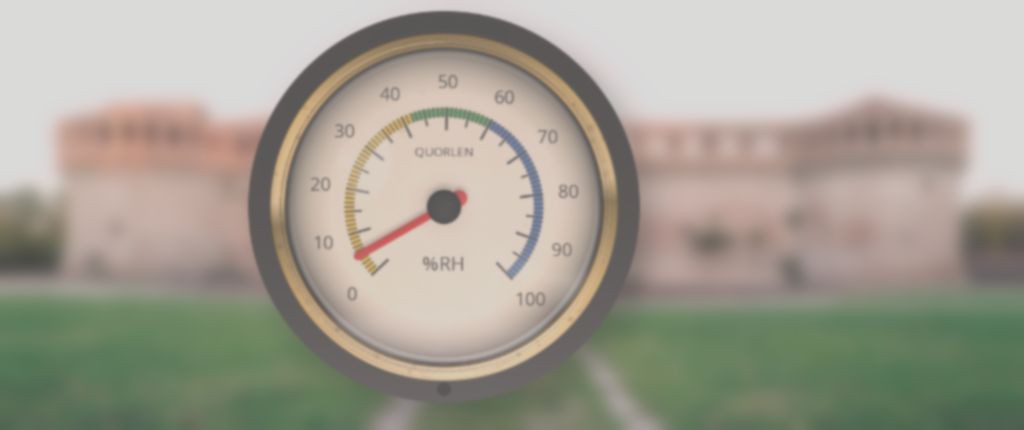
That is value=5 unit=%
